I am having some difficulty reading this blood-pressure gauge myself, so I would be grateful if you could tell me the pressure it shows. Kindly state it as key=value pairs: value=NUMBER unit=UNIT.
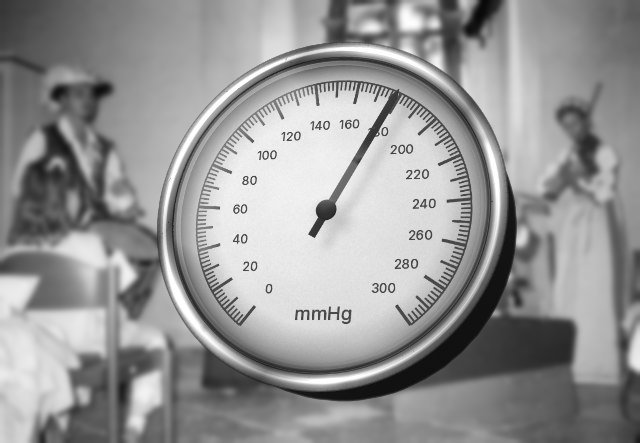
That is value=180 unit=mmHg
